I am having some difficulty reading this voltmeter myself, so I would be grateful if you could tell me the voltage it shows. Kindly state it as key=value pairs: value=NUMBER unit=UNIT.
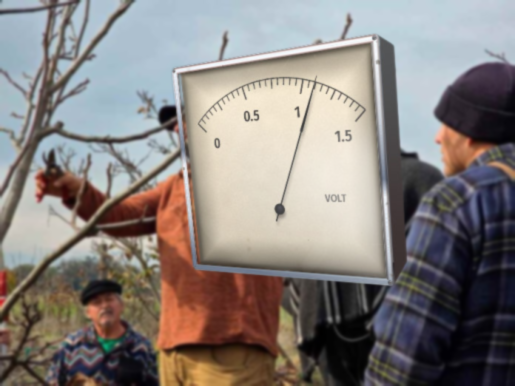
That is value=1.1 unit=V
